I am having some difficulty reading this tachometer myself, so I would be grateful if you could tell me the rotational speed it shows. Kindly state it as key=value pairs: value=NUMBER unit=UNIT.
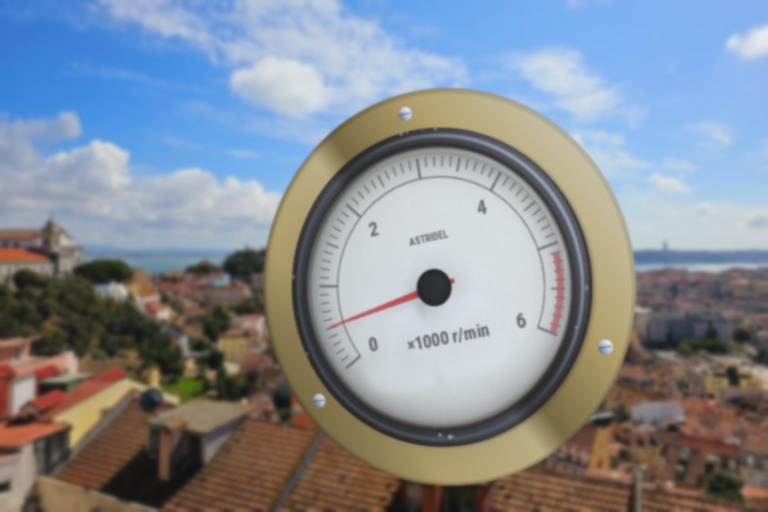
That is value=500 unit=rpm
